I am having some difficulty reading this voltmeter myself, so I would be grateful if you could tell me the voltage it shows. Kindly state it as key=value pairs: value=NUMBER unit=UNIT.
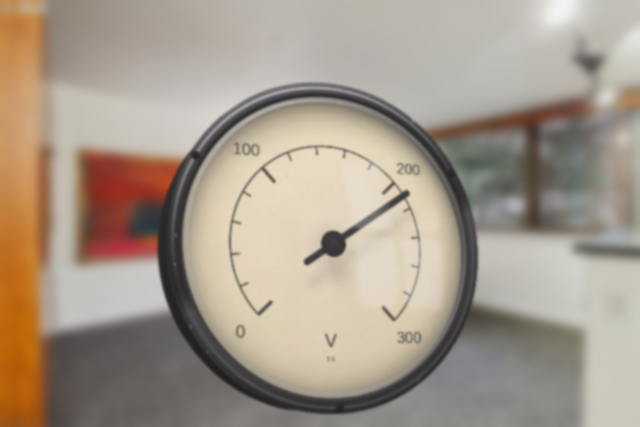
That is value=210 unit=V
